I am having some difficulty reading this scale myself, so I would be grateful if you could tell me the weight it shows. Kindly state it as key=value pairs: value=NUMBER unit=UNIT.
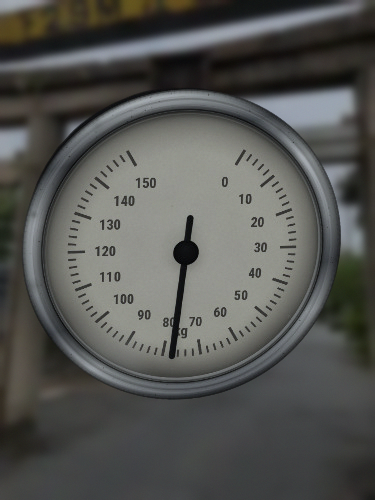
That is value=78 unit=kg
